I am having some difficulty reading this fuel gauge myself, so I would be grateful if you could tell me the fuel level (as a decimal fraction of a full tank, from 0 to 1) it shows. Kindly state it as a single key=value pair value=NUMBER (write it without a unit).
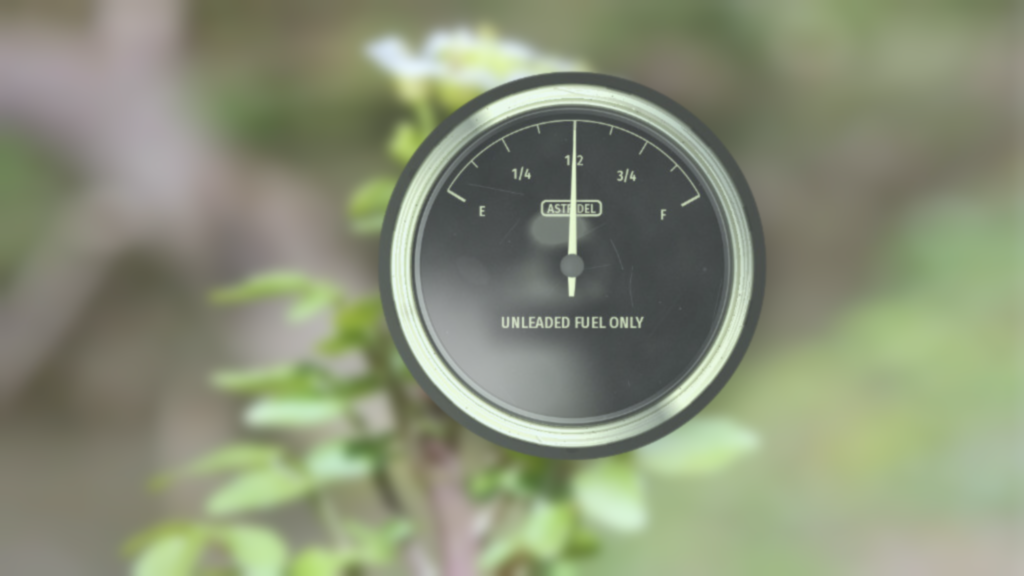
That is value=0.5
